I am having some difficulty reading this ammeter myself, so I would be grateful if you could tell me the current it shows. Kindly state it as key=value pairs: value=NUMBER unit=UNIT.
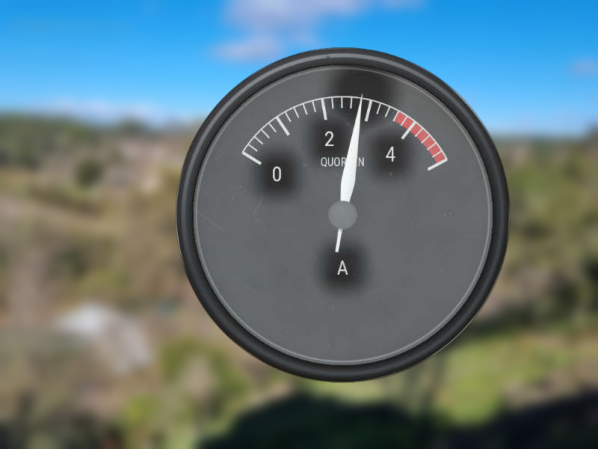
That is value=2.8 unit=A
